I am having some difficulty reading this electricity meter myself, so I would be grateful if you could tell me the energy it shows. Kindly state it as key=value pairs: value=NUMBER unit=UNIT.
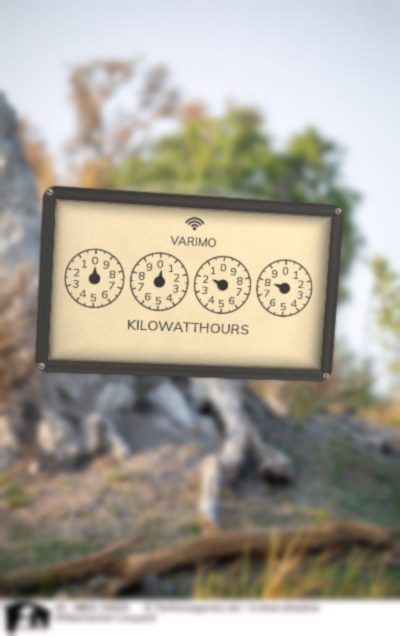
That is value=18 unit=kWh
